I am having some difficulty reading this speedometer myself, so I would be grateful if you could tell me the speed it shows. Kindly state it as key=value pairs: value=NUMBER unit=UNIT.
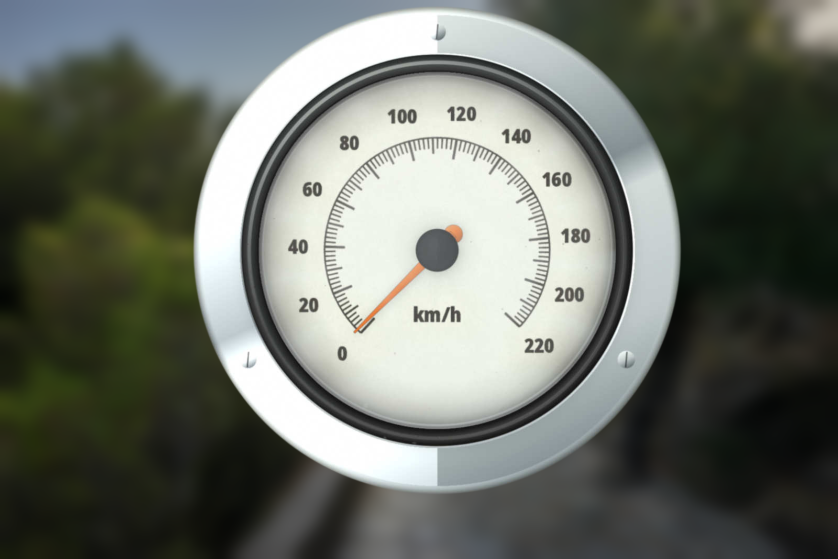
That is value=2 unit=km/h
